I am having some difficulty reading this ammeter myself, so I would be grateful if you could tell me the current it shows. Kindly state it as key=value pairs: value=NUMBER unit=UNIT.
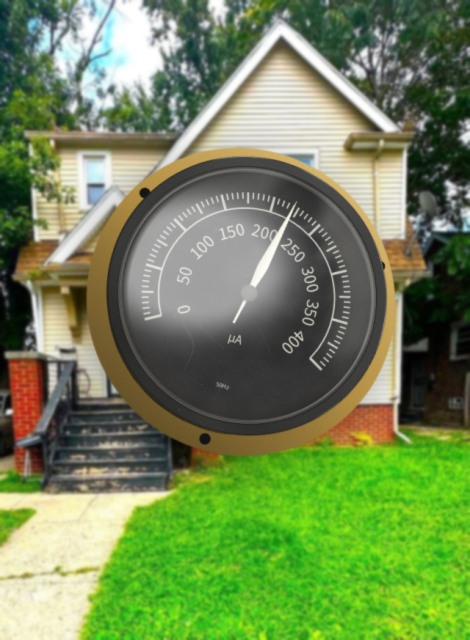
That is value=220 unit=µA
